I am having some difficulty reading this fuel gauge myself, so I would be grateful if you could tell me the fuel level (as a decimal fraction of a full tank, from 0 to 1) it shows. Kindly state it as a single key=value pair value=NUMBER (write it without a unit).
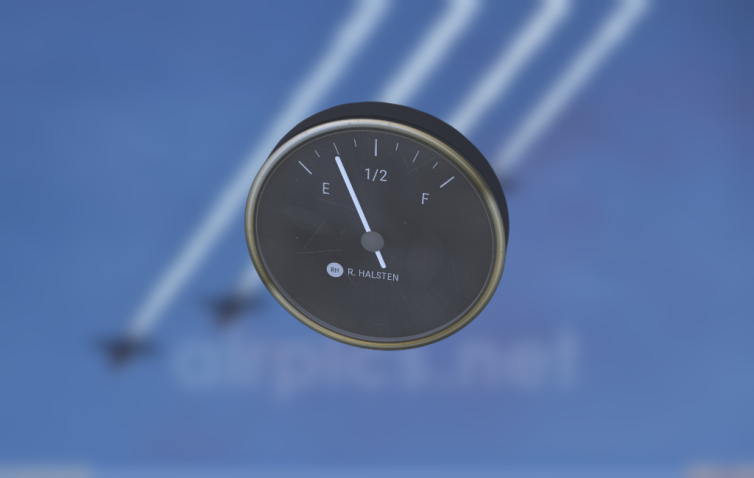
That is value=0.25
